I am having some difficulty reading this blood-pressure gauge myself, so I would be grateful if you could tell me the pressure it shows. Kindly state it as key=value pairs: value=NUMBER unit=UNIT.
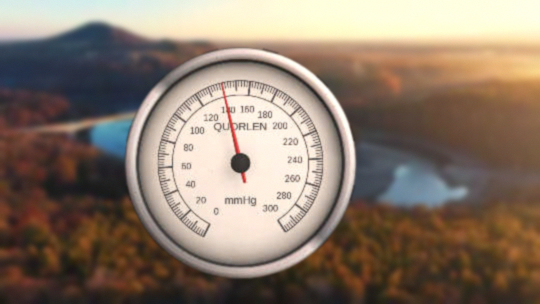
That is value=140 unit=mmHg
